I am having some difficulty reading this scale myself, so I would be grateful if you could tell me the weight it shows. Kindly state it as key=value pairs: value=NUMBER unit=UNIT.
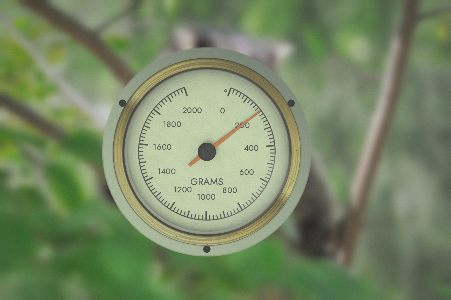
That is value=200 unit=g
